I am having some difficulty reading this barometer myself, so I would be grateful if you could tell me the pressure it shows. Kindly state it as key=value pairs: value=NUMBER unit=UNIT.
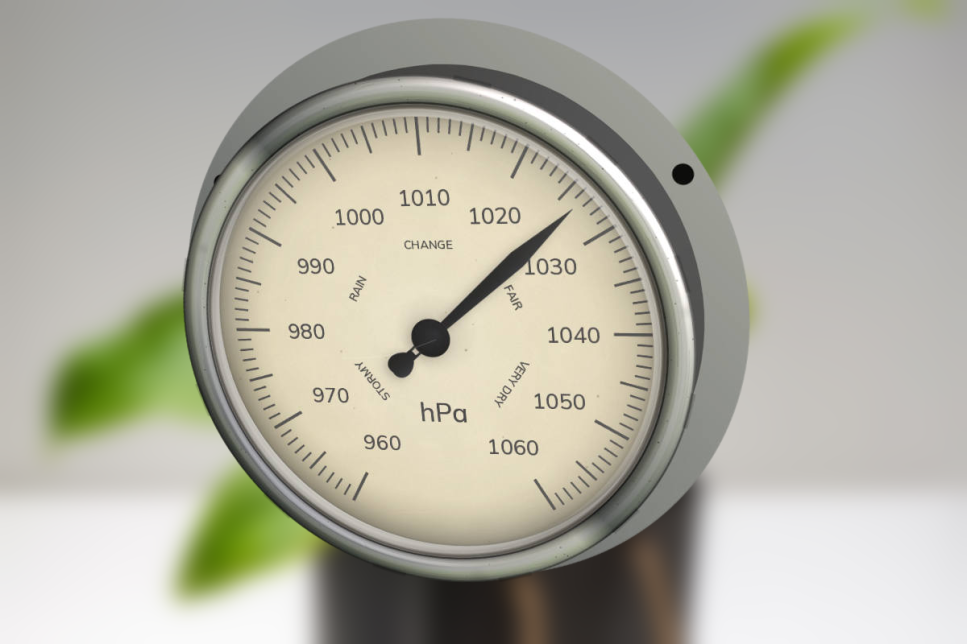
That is value=1026.5 unit=hPa
